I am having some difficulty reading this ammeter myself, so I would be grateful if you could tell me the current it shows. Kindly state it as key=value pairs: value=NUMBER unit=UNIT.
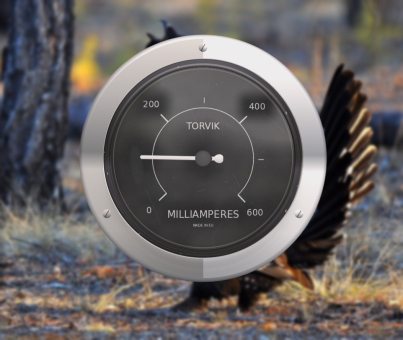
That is value=100 unit=mA
